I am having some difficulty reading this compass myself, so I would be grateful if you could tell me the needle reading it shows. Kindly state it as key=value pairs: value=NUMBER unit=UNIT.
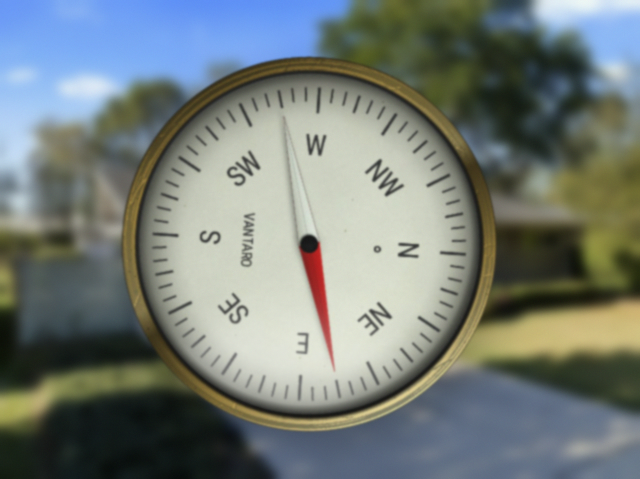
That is value=75 unit=°
